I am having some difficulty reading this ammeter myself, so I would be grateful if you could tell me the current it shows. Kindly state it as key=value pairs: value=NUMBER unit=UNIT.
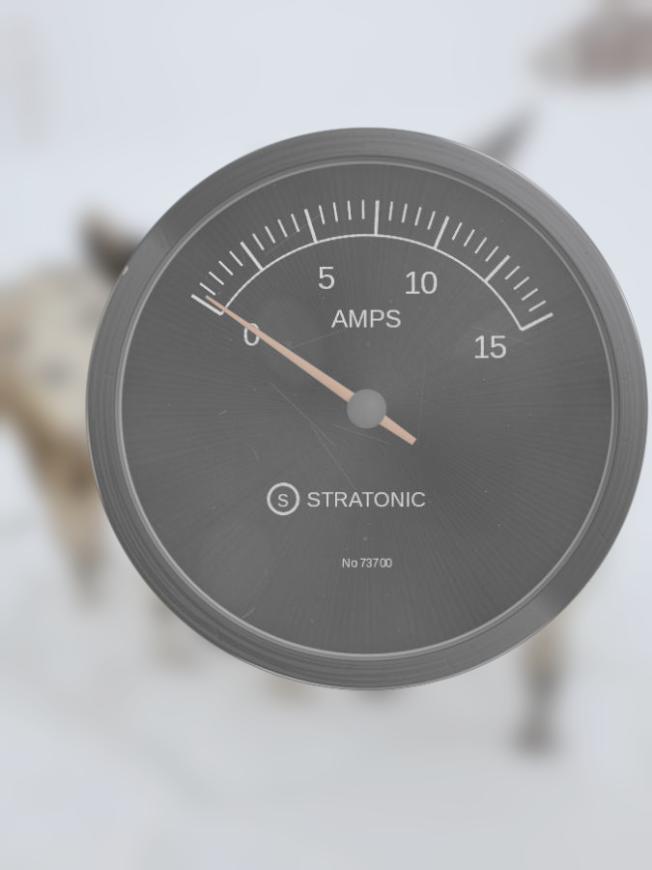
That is value=0.25 unit=A
